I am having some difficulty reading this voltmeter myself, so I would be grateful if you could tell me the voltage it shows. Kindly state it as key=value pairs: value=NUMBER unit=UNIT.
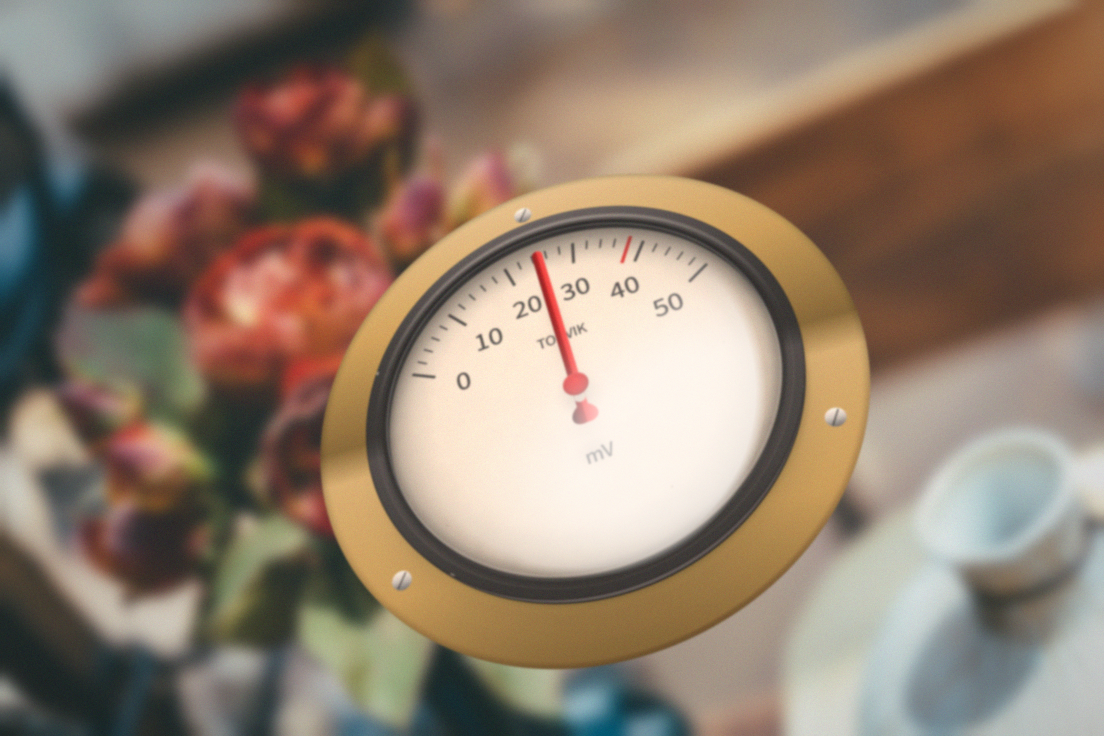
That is value=25 unit=mV
